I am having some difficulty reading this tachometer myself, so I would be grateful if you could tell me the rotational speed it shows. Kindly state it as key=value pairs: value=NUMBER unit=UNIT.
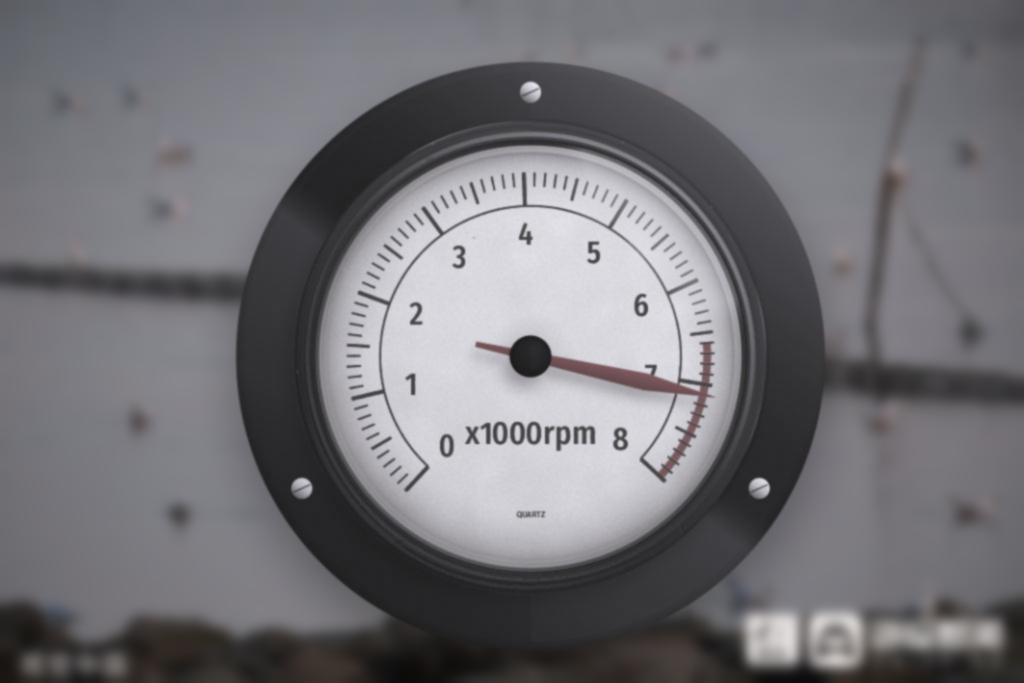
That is value=7100 unit=rpm
